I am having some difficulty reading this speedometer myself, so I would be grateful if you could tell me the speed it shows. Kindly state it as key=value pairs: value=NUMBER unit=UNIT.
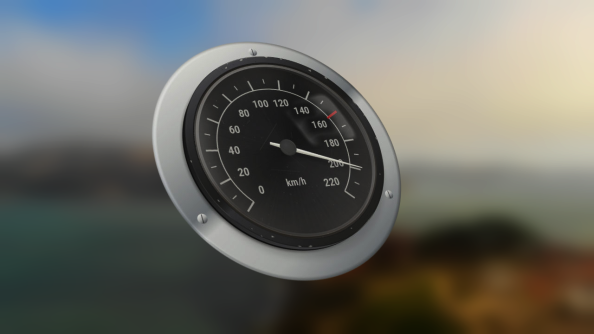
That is value=200 unit=km/h
